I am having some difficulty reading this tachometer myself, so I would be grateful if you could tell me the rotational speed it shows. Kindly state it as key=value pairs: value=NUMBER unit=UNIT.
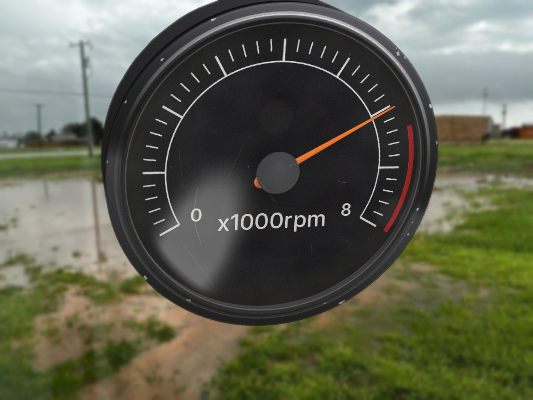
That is value=6000 unit=rpm
